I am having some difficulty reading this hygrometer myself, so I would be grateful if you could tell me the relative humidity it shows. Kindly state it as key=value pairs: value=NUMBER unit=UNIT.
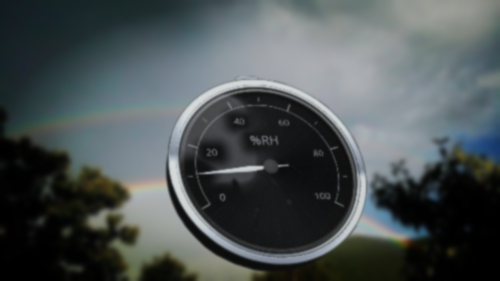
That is value=10 unit=%
